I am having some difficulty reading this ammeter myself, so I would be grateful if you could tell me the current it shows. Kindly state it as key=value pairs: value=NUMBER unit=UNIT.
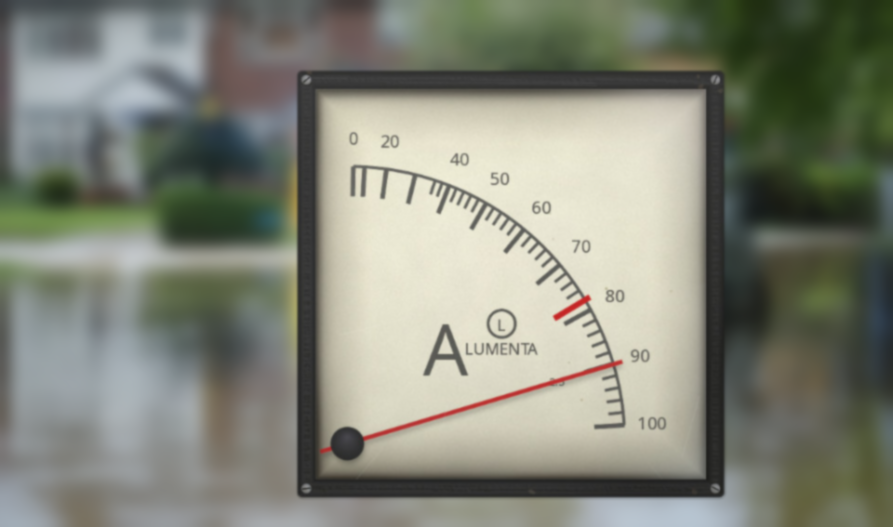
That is value=90 unit=A
